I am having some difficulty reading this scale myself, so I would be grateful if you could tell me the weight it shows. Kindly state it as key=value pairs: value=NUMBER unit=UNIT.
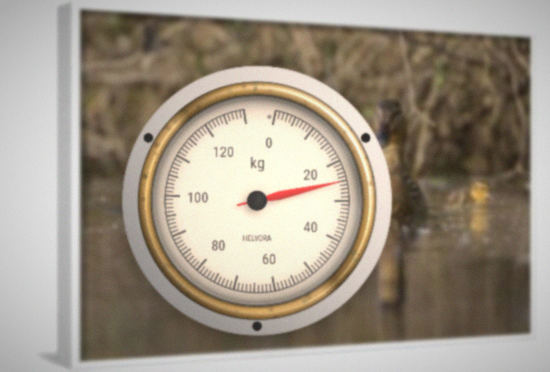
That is value=25 unit=kg
